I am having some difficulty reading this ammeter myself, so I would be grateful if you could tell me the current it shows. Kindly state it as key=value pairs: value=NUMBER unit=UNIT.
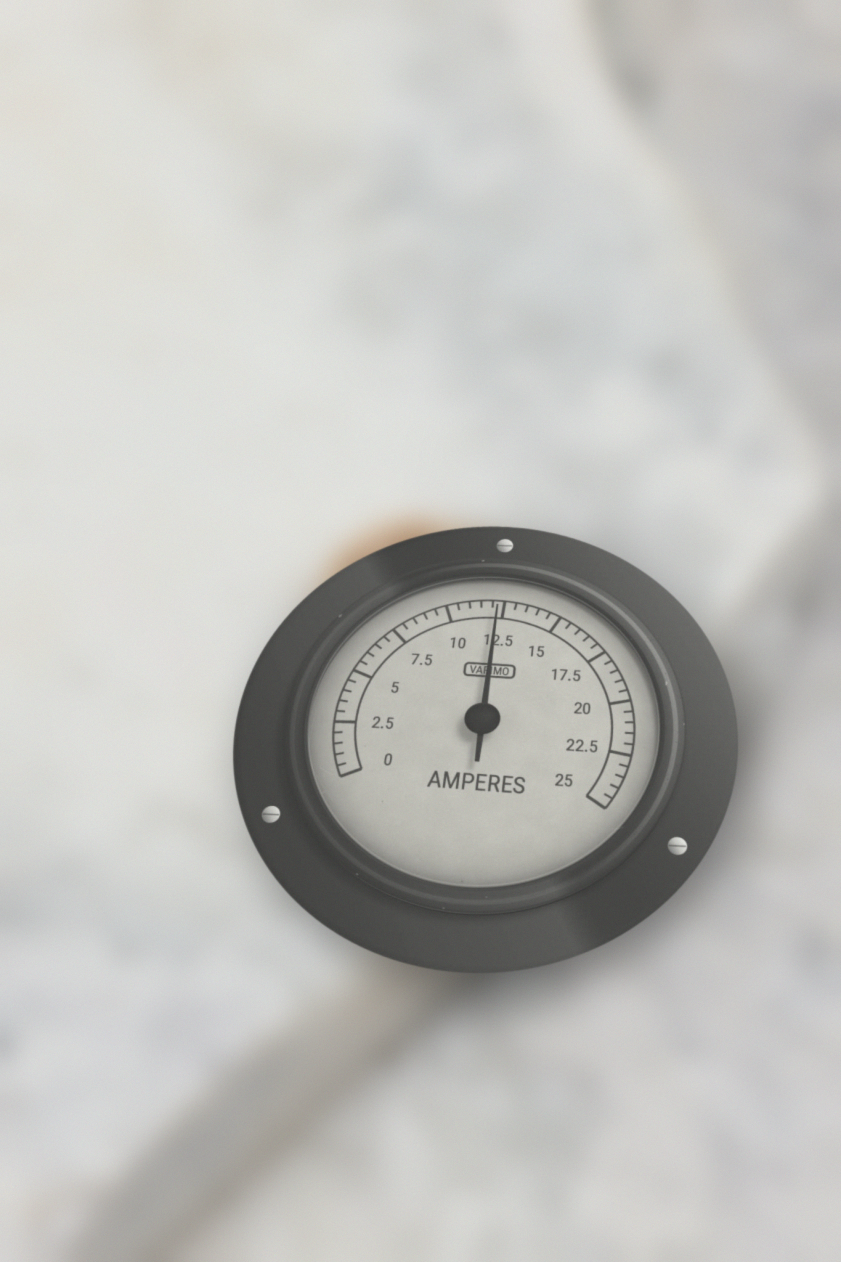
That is value=12.25 unit=A
